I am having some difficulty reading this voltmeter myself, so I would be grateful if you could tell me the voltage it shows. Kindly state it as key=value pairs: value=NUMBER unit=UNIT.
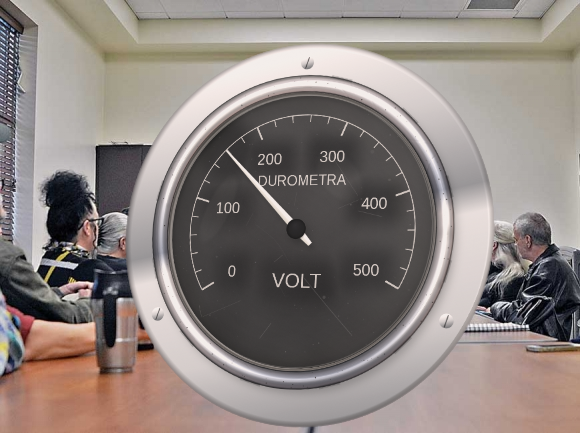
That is value=160 unit=V
